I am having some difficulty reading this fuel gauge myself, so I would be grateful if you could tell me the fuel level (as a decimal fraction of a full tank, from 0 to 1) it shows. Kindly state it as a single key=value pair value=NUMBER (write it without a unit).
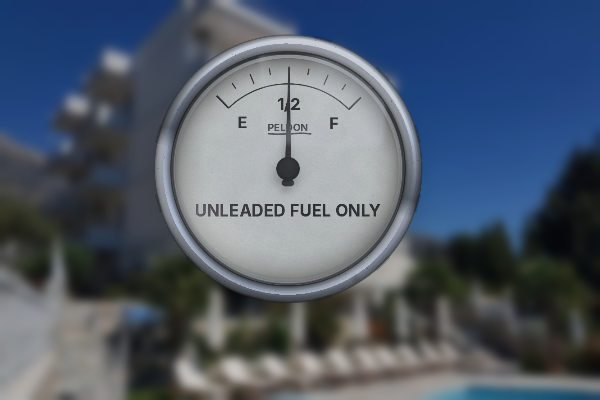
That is value=0.5
